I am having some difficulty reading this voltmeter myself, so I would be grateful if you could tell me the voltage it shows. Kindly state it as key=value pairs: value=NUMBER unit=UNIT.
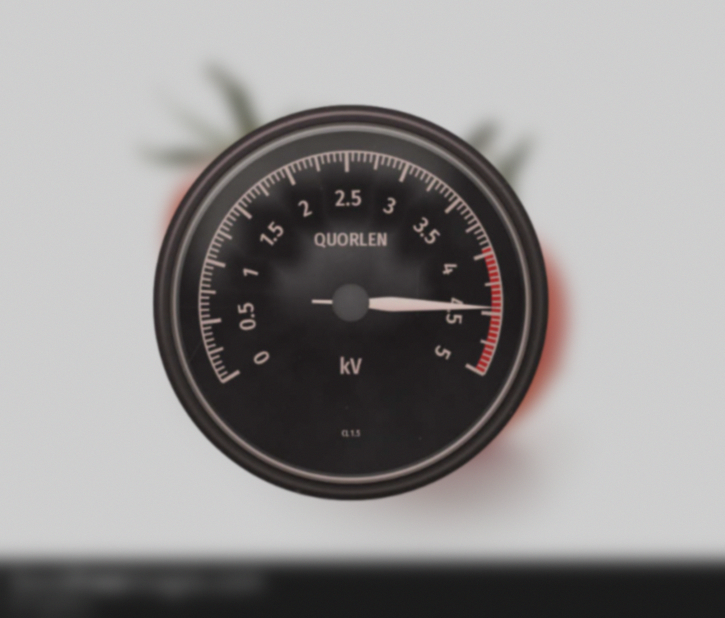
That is value=4.45 unit=kV
